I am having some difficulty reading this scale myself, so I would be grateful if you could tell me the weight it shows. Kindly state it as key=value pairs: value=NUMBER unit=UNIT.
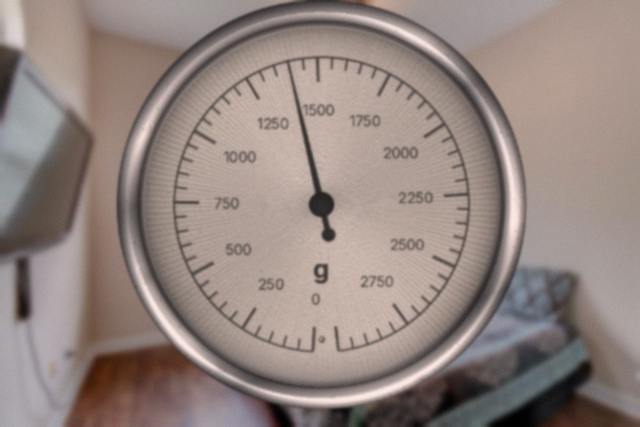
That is value=1400 unit=g
